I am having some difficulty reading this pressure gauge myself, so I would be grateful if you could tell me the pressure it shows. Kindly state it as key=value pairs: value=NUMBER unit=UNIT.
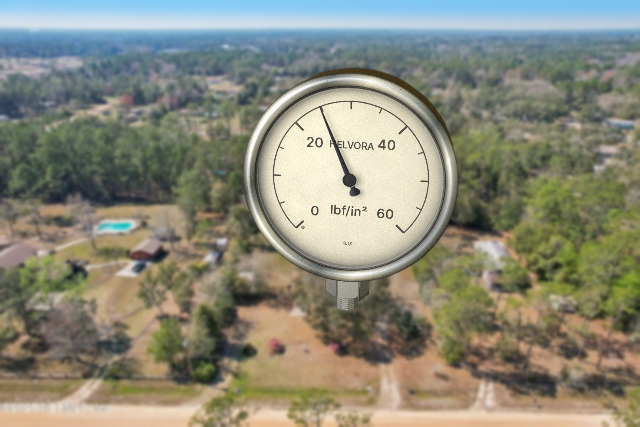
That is value=25 unit=psi
